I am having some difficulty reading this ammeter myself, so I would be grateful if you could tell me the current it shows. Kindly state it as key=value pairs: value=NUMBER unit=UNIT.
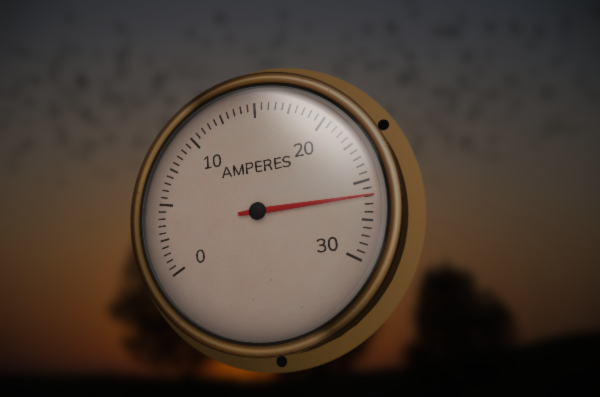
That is value=26 unit=A
